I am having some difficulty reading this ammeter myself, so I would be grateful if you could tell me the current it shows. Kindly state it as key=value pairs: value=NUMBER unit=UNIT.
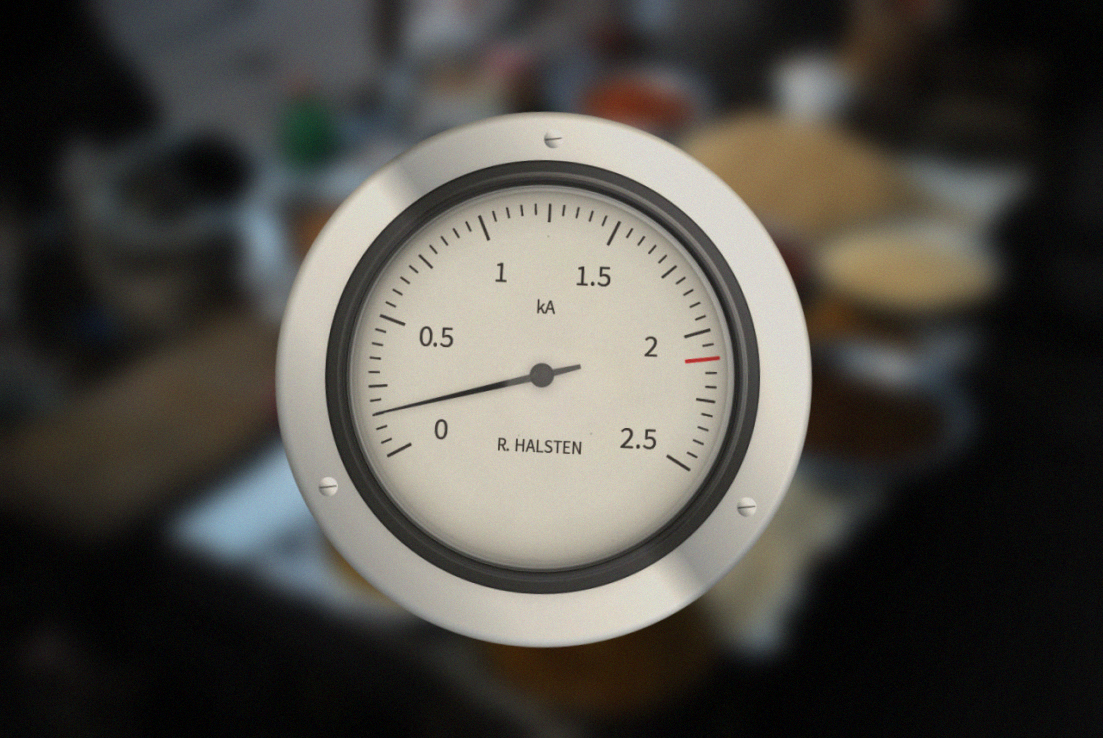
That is value=0.15 unit=kA
